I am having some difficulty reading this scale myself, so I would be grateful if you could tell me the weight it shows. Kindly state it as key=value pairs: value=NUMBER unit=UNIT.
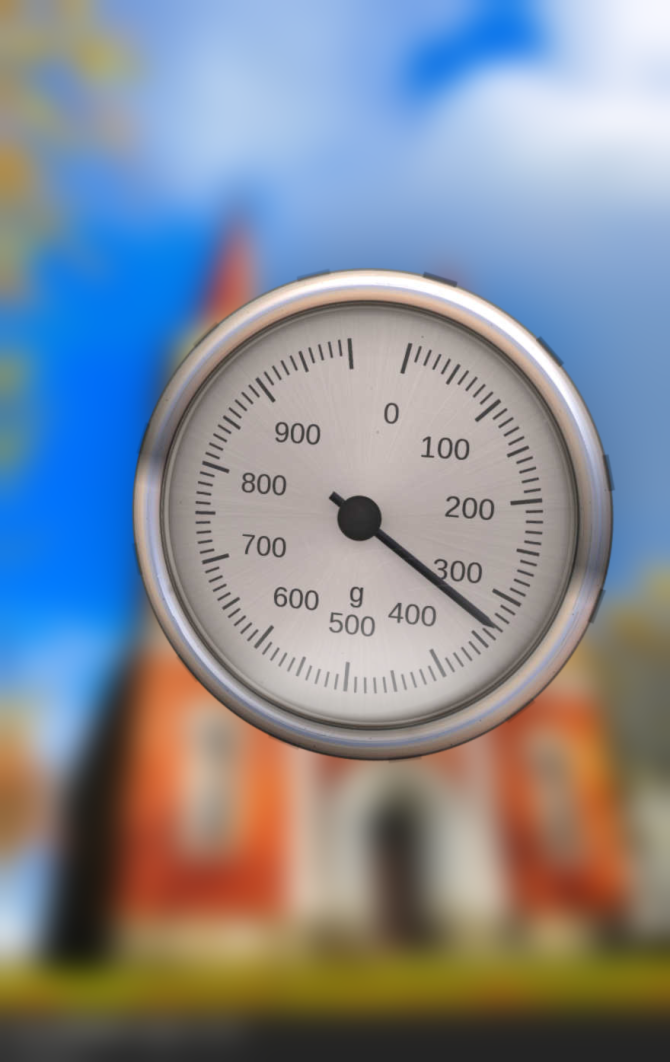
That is value=330 unit=g
